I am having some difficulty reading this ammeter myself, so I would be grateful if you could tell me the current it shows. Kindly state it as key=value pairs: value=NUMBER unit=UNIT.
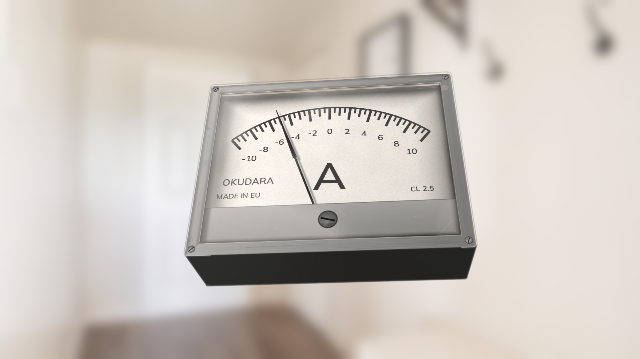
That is value=-5 unit=A
